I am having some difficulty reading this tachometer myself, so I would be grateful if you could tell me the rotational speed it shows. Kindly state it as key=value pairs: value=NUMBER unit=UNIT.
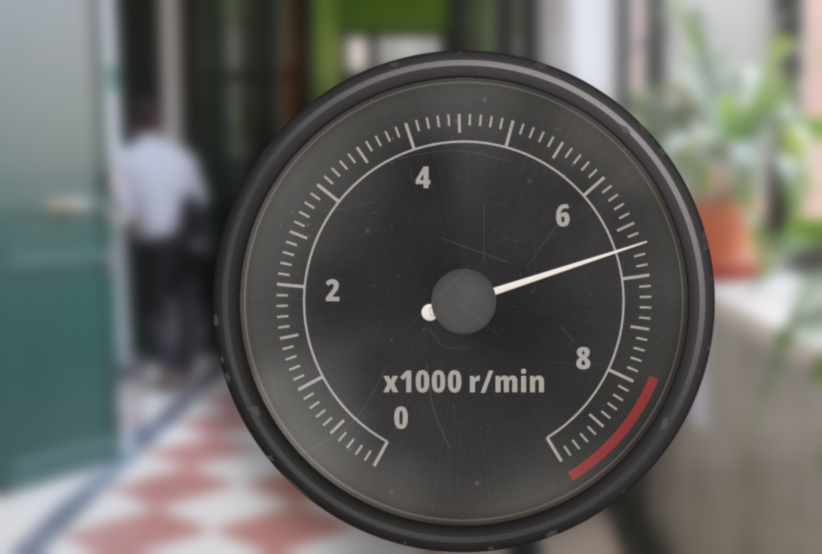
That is value=6700 unit=rpm
